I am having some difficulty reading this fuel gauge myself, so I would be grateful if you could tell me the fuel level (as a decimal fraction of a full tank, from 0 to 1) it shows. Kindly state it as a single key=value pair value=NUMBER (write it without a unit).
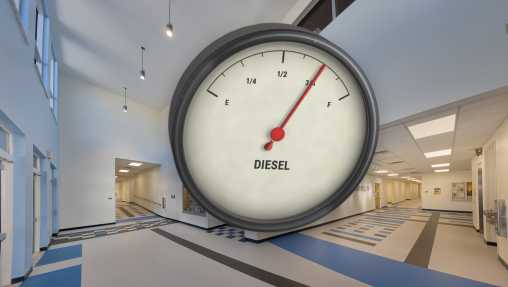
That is value=0.75
